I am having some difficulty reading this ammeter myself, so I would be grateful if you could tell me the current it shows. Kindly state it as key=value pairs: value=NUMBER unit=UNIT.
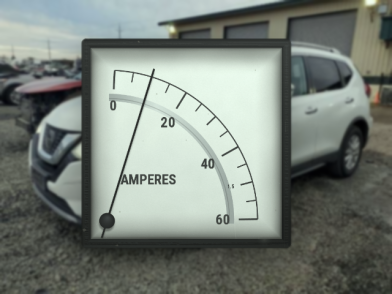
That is value=10 unit=A
